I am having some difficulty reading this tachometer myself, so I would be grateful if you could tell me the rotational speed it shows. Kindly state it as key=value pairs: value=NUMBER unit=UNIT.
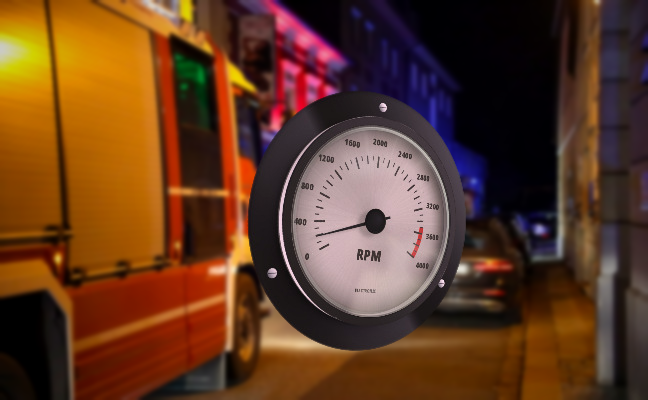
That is value=200 unit=rpm
